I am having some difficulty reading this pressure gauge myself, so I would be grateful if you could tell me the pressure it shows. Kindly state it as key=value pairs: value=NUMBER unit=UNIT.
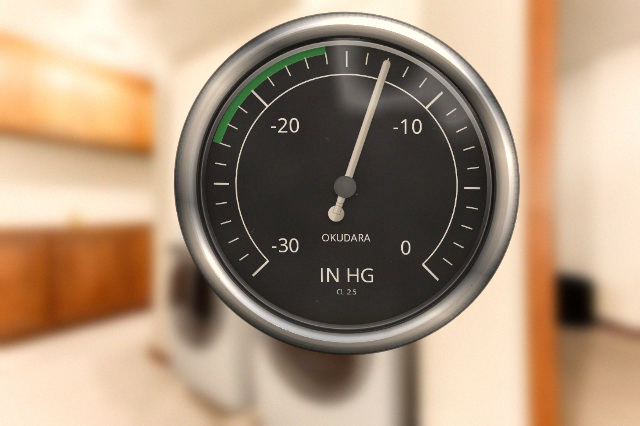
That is value=-13 unit=inHg
